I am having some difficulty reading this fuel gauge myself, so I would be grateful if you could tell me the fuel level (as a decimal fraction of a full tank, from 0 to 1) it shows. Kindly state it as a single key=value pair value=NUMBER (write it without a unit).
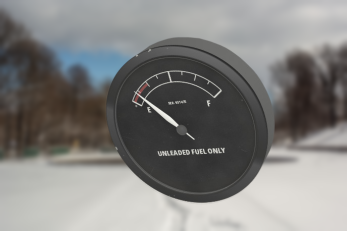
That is value=0.125
